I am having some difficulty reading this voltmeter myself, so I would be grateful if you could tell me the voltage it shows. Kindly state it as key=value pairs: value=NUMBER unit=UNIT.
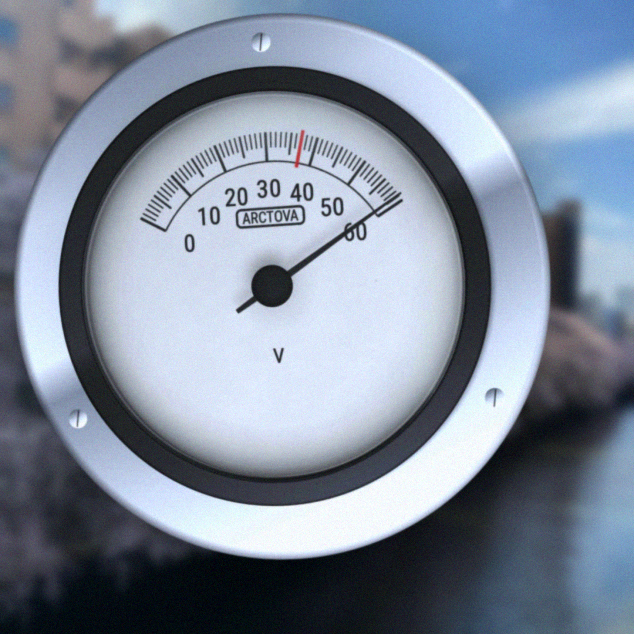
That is value=59 unit=V
